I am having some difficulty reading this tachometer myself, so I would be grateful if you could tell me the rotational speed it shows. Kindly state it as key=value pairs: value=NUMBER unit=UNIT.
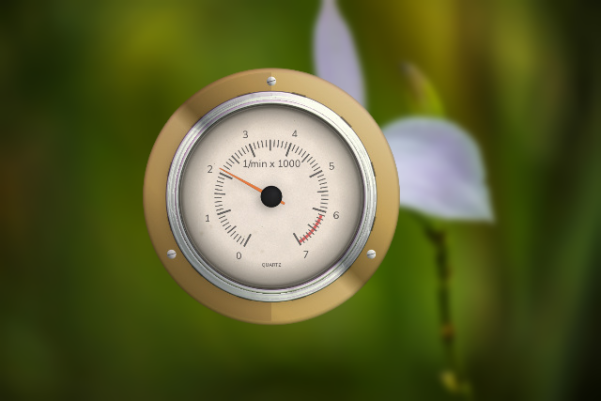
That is value=2100 unit=rpm
